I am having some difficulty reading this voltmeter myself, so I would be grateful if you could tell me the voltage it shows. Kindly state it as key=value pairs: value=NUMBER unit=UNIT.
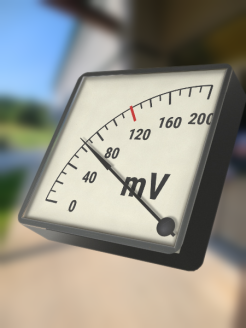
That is value=65 unit=mV
